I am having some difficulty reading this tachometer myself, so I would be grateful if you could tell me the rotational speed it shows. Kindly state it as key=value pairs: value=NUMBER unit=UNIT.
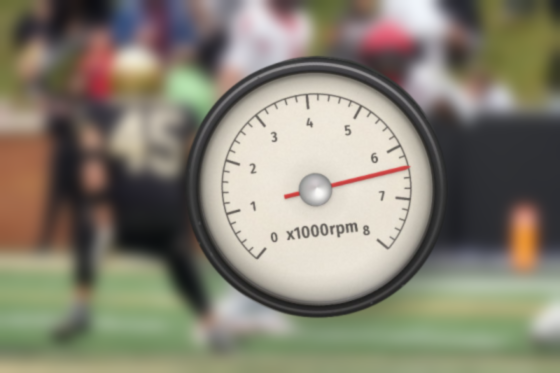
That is value=6400 unit=rpm
